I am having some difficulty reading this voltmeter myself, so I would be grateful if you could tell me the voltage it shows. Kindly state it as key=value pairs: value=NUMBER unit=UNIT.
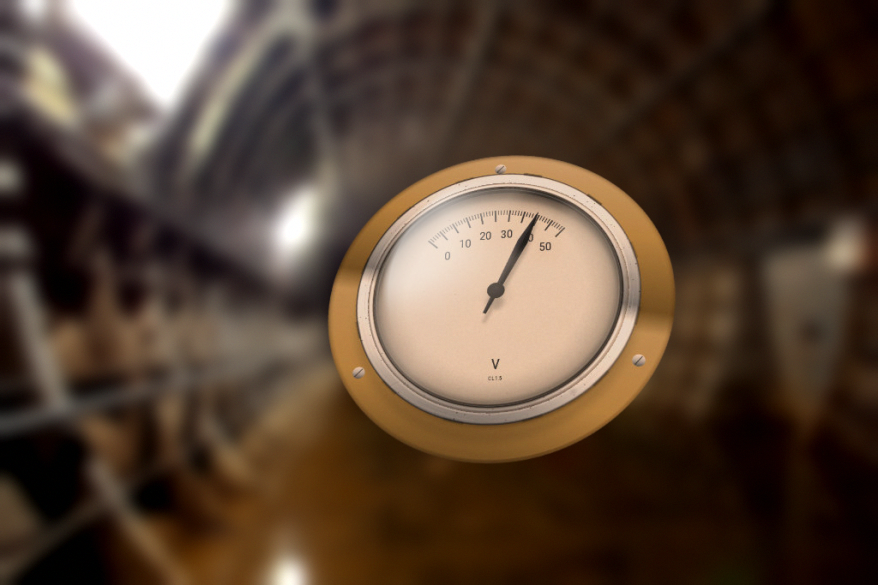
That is value=40 unit=V
